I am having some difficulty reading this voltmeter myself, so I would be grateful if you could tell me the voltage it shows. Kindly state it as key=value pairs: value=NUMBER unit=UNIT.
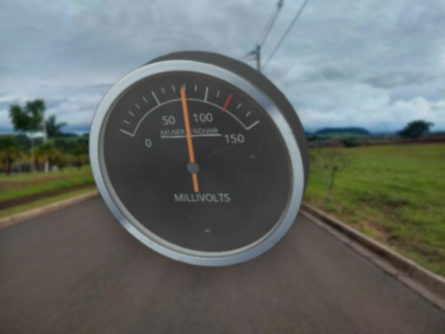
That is value=80 unit=mV
